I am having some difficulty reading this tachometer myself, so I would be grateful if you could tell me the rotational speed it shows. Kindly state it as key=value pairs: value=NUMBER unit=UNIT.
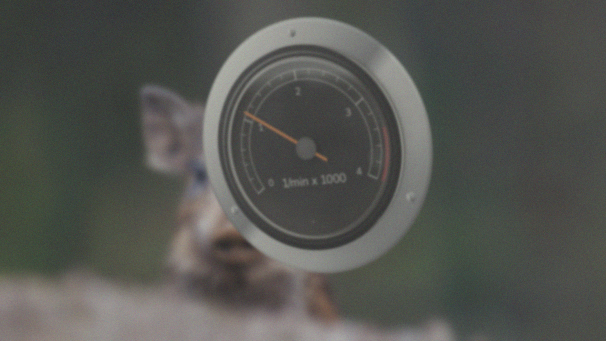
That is value=1100 unit=rpm
